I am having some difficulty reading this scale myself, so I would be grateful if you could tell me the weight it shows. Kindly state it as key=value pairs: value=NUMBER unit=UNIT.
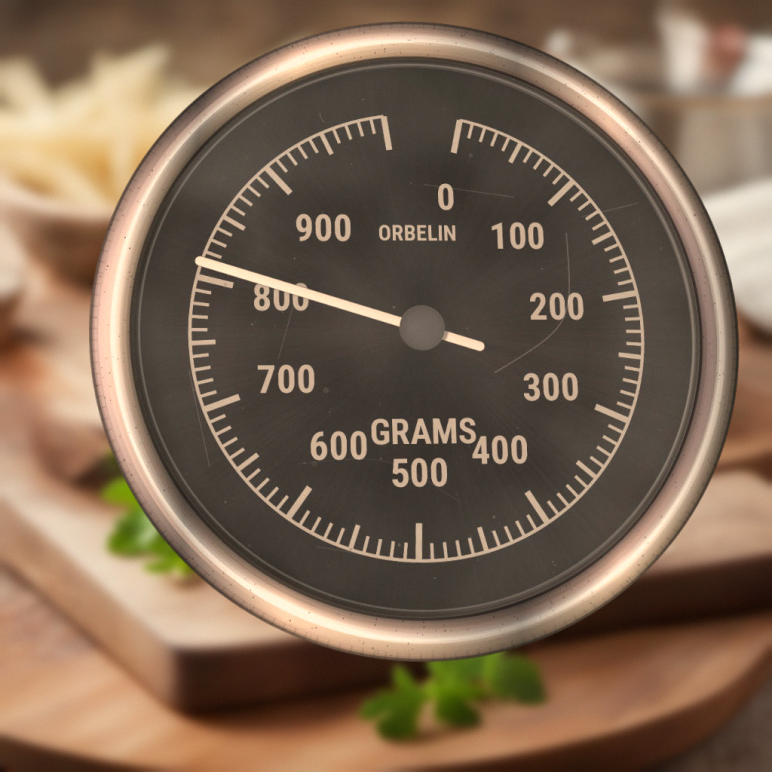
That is value=810 unit=g
